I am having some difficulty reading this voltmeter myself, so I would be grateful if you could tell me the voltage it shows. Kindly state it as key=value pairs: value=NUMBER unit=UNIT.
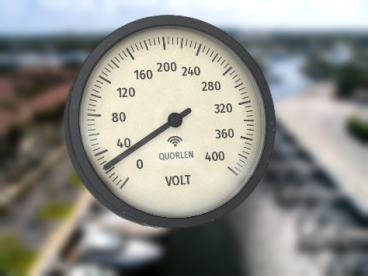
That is value=25 unit=V
